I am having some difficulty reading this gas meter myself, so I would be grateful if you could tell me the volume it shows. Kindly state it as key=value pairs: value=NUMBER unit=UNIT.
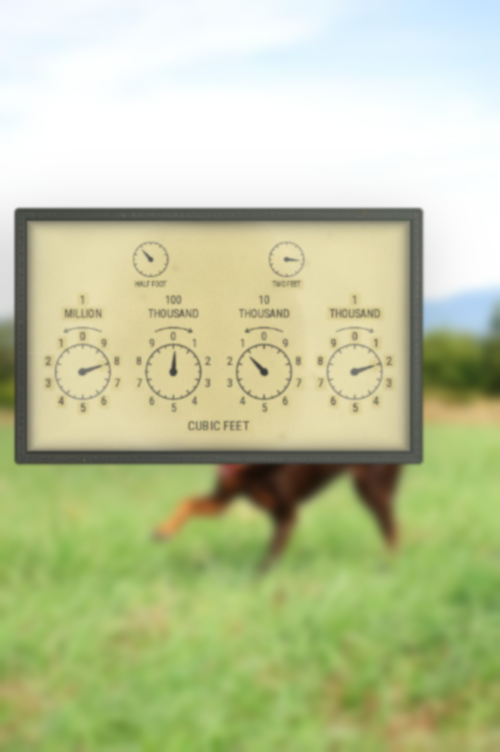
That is value=801200 unit=ft³
